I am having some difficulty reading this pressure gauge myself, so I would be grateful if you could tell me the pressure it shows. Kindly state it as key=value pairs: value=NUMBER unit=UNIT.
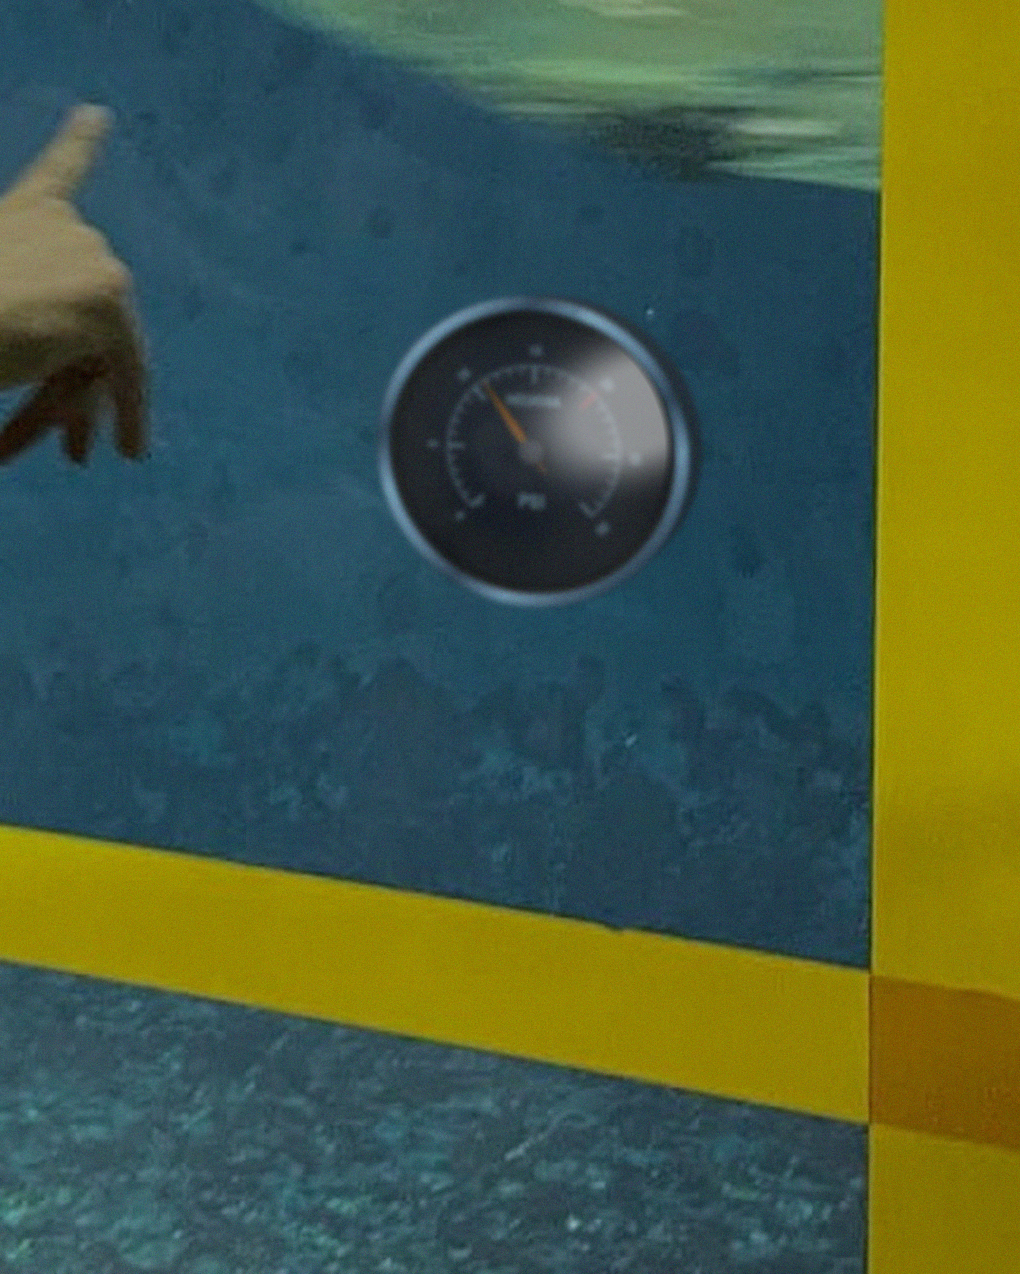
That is value=11 unit=psi
